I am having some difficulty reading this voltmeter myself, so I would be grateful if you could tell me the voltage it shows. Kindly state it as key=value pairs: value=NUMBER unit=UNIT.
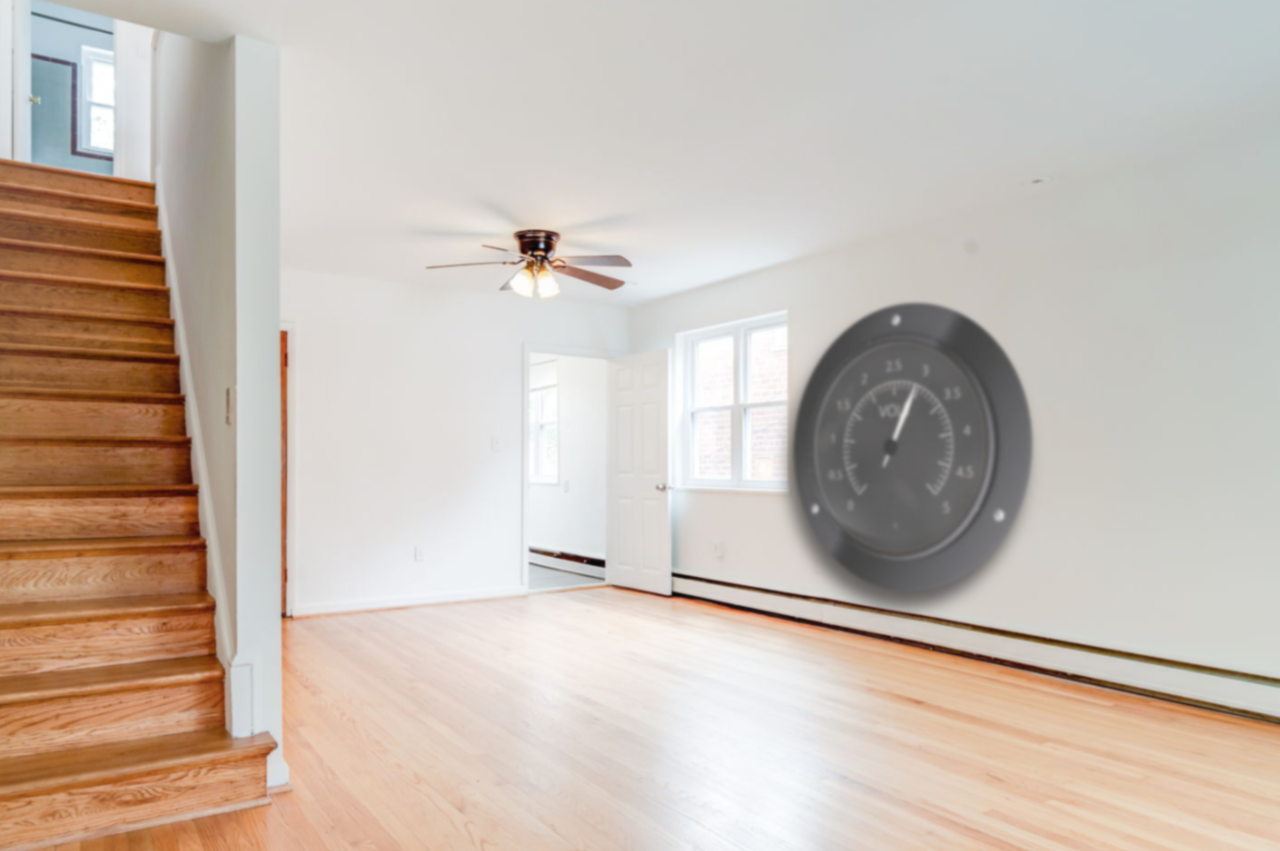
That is value=3 unit=V
